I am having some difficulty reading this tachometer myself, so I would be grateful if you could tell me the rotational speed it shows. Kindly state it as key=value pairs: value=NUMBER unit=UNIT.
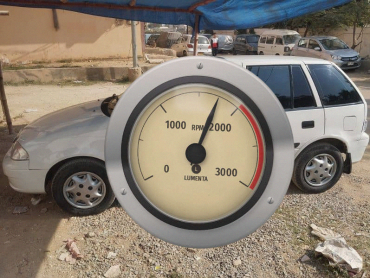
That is value=1750 unit=rpm
